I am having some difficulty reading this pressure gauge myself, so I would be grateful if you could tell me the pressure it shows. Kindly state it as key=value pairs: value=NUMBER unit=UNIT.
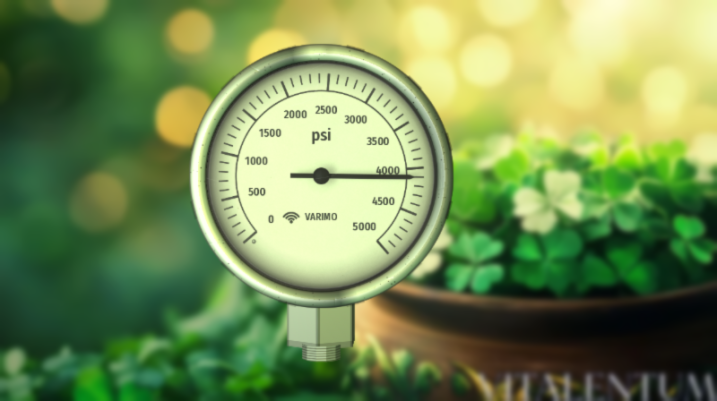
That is value=4100 unit=psi
